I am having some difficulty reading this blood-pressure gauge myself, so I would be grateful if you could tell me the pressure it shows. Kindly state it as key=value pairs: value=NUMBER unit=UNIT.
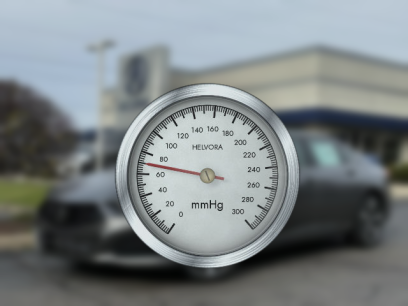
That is value=70 unit=mmHg
